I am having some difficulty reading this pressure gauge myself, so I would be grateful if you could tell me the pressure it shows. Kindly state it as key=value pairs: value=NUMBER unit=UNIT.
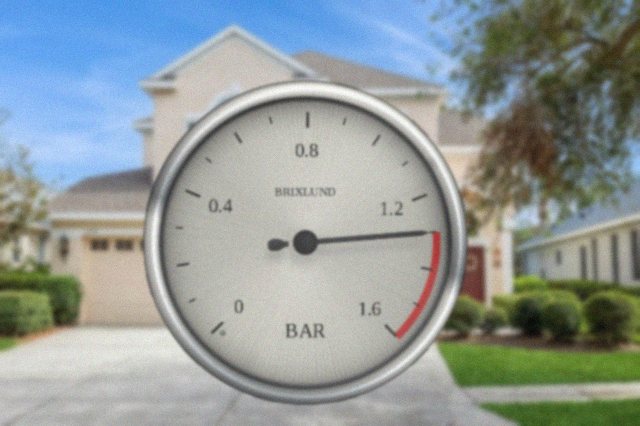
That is value=1.3 unit=bar
